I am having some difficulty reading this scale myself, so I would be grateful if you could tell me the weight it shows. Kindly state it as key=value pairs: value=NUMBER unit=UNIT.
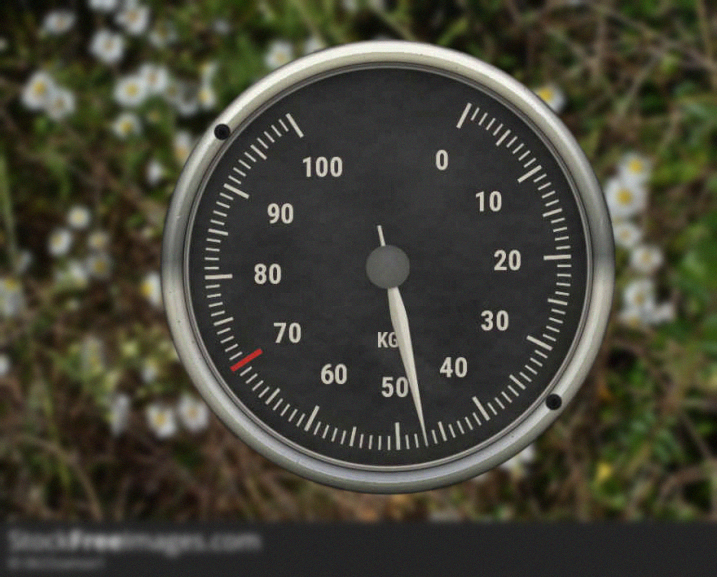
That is value=47 unit=kg
